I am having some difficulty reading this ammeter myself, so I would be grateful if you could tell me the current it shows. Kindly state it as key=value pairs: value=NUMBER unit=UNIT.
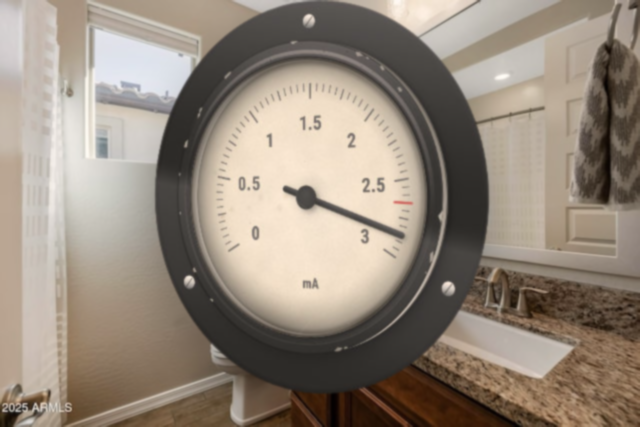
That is value=2.85 unit=mA
